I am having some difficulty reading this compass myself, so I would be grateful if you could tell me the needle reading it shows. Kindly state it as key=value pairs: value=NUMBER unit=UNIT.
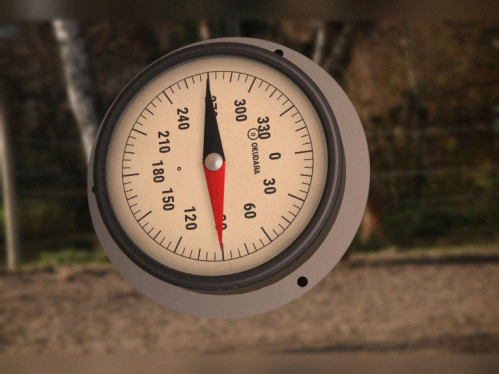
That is value=90 unit=°
